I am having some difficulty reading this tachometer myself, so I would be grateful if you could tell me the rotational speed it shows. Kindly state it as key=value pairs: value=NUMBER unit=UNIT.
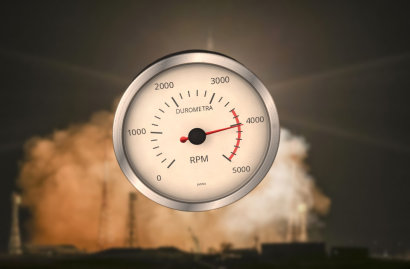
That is value=4000 unit=rpm
